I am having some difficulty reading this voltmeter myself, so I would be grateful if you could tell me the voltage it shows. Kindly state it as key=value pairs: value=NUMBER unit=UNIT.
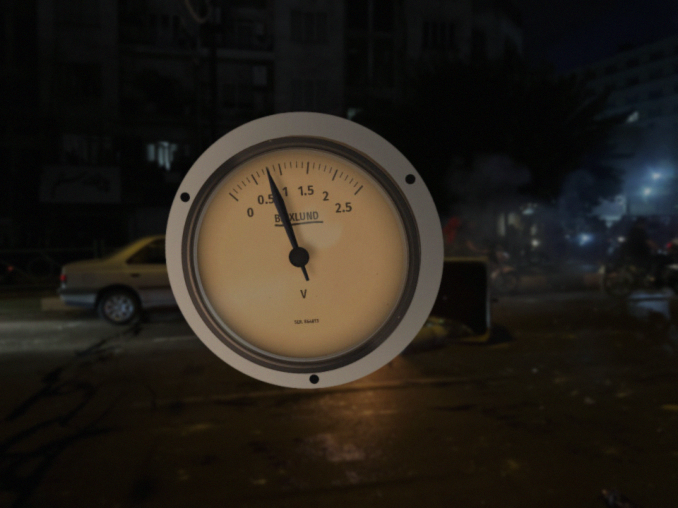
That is value=0.8 unit=V
